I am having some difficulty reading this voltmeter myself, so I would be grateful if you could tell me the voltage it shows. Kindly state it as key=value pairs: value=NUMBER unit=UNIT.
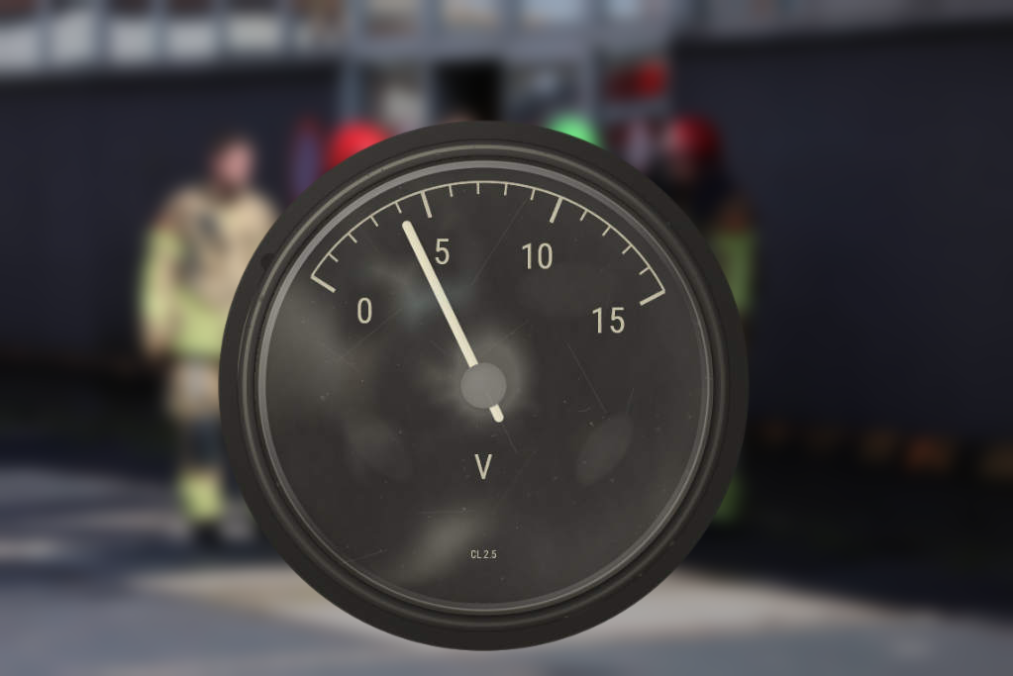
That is value=4 unit=V
